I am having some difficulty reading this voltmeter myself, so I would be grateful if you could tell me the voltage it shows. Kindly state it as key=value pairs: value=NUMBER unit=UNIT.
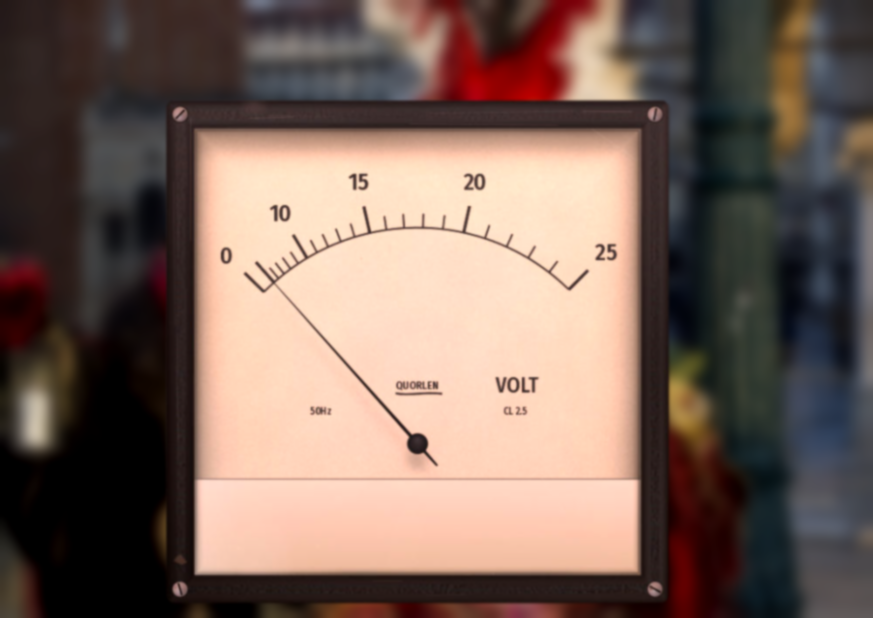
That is value=5 unit=V
